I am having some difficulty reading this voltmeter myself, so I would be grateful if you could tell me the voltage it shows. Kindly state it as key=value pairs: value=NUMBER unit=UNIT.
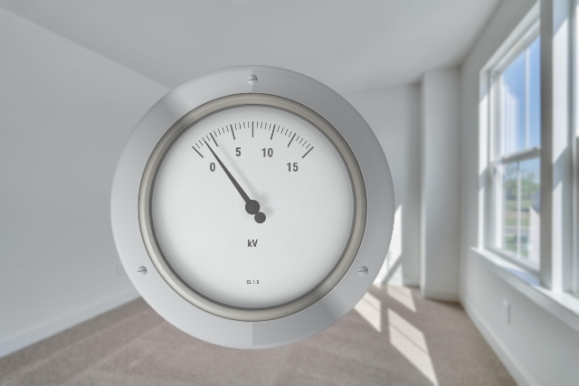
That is value=1.5 unit=kV
